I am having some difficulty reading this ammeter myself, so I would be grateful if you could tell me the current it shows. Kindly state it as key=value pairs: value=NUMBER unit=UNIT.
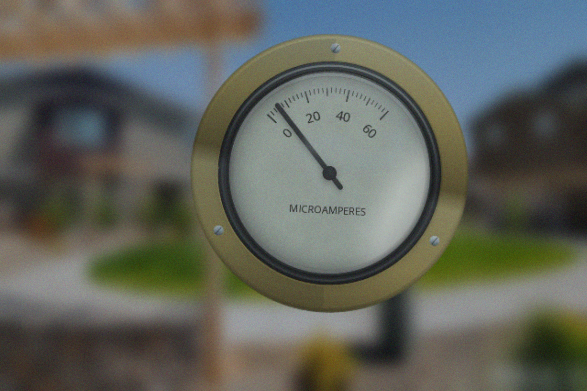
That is value=6 unit=µA
